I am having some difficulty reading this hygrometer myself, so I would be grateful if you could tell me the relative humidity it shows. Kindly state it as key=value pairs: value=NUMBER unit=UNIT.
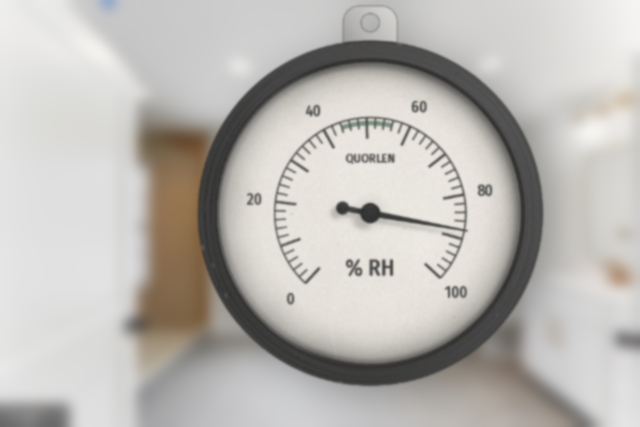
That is value=88 unit=%
